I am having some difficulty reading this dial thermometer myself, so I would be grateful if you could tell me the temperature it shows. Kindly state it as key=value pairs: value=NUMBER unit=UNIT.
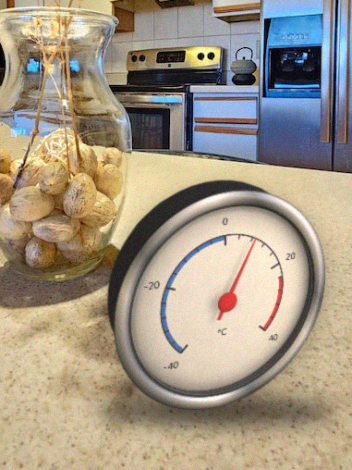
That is value=8 unit=°C
